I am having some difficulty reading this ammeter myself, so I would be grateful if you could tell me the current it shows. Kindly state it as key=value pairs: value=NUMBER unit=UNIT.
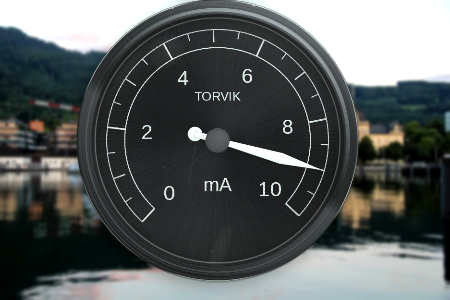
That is value=9 unit=mA
